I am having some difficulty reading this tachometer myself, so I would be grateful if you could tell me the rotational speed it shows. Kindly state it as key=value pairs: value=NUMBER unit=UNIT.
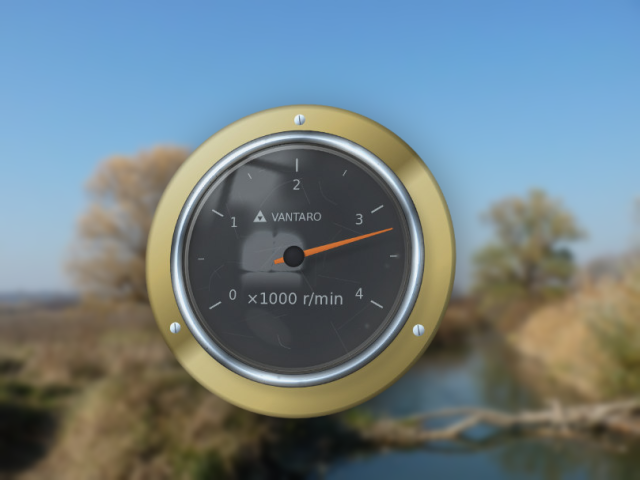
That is value=3250 unit=rpm
